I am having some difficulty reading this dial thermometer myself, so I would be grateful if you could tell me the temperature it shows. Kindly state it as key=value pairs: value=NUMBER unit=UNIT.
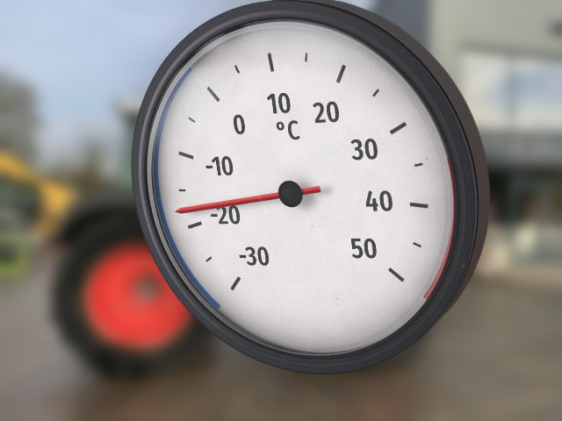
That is value=-17.5 unit=°C
